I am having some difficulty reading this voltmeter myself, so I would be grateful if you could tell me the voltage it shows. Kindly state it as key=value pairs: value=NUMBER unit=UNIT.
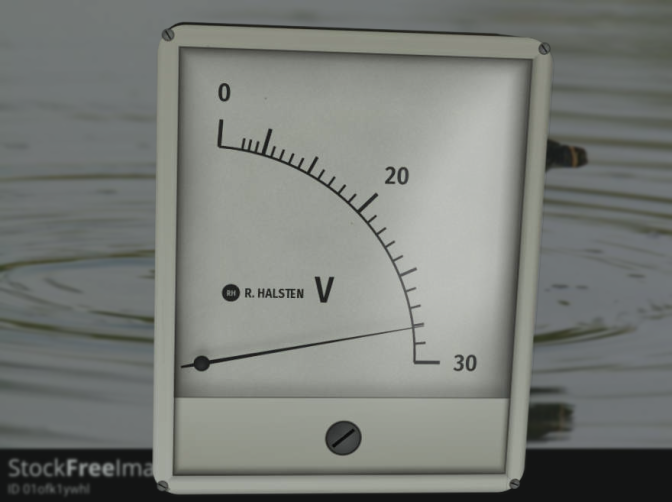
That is value=28 unit=V
